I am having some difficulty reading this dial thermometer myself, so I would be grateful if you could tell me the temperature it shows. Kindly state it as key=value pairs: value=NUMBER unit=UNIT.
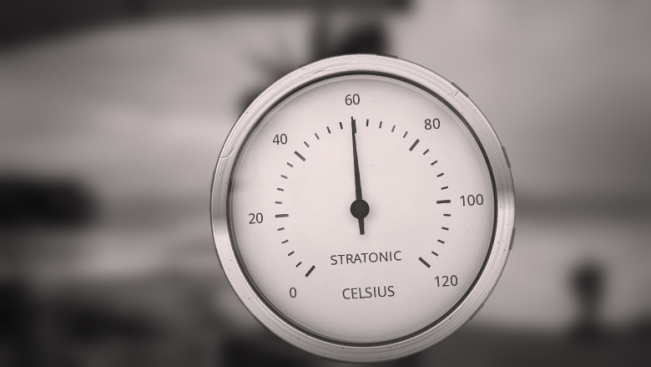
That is value=60 unit=°C
